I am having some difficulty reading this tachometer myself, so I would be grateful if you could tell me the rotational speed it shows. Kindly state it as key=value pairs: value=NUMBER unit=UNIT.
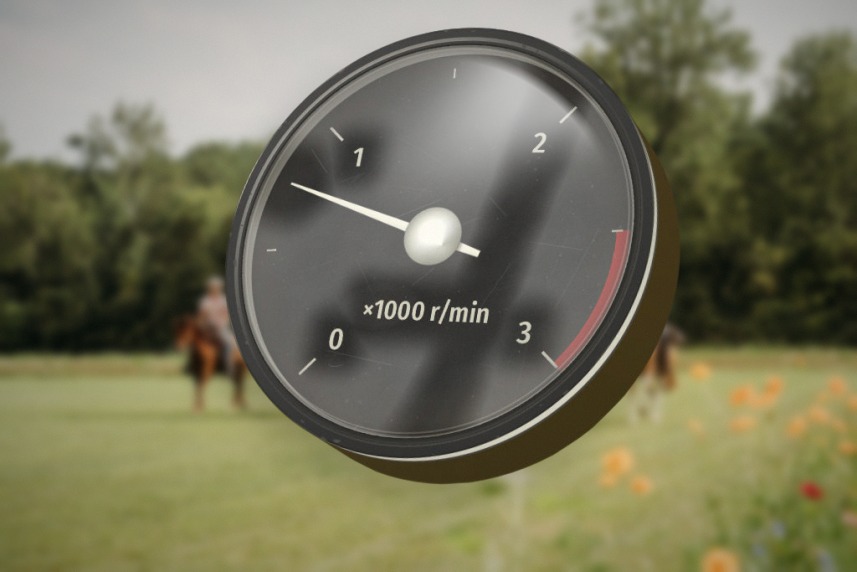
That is value=750 unit=rpm
